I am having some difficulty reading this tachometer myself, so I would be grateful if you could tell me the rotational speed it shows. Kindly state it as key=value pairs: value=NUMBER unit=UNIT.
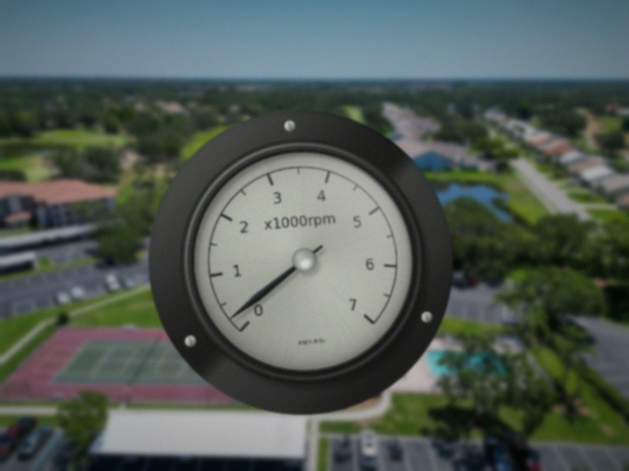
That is value=250 unit=rpm
